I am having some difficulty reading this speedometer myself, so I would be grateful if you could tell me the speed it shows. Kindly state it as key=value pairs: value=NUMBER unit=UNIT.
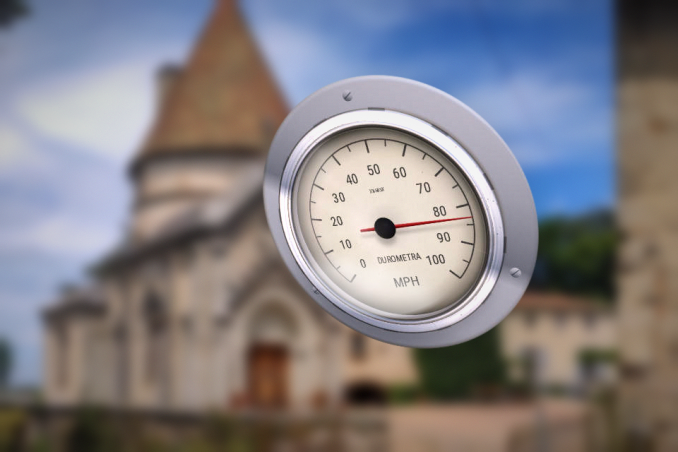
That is value=82.5 unit=mph
